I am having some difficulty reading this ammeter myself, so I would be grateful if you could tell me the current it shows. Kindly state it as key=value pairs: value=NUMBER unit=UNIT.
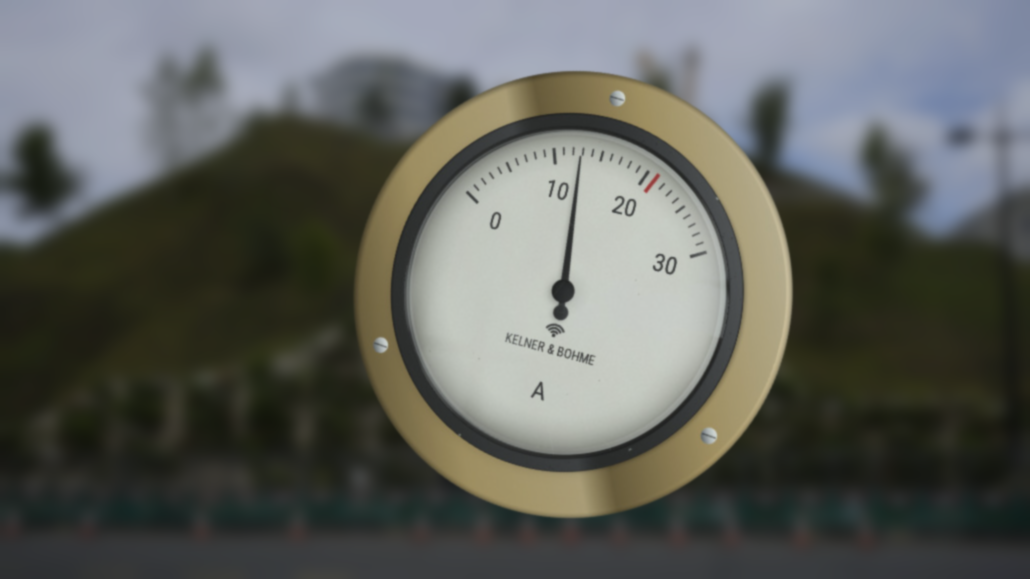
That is value=13 unit=A
